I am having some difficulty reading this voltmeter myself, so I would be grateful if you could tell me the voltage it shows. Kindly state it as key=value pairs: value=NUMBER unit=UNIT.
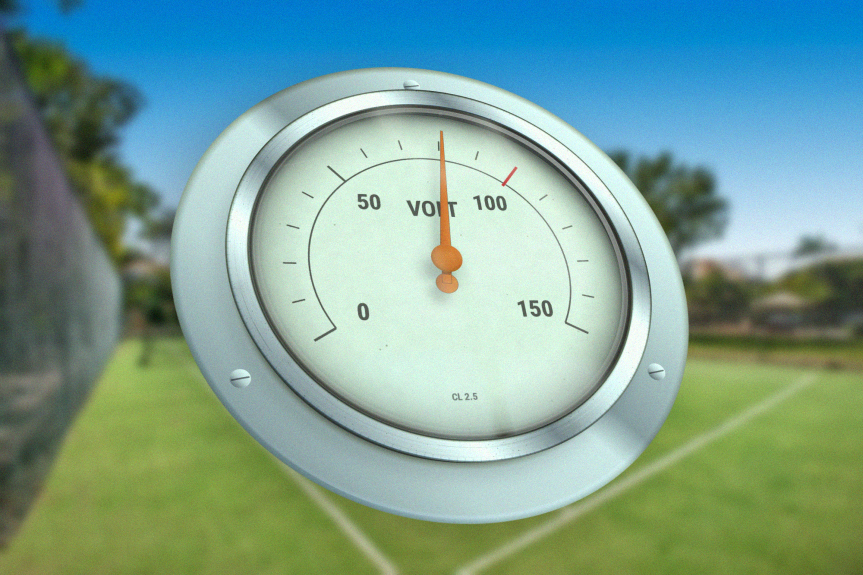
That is value=80 unit=V
